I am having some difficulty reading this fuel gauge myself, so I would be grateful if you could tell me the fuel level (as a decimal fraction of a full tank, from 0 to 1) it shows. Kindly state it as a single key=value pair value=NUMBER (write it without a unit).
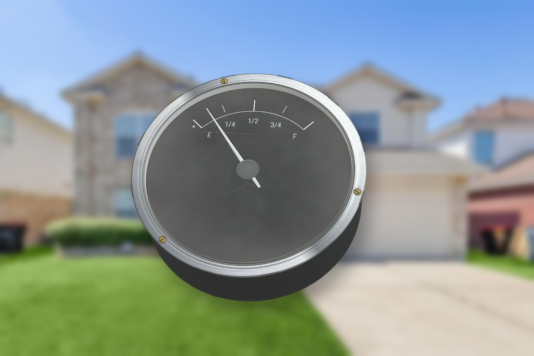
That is value=0.125
